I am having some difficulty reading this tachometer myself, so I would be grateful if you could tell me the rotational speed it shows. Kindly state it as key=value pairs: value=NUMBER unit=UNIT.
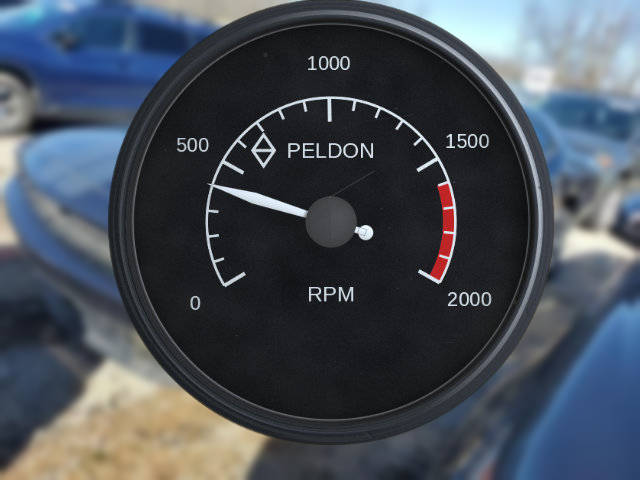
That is value=400 unit=rpm
